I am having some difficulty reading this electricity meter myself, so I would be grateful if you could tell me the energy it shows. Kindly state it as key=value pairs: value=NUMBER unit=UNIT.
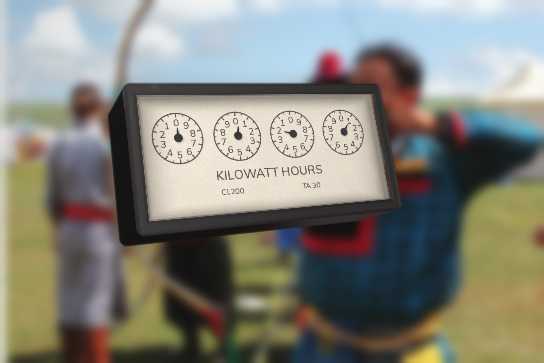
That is value=21 unit=kWh
